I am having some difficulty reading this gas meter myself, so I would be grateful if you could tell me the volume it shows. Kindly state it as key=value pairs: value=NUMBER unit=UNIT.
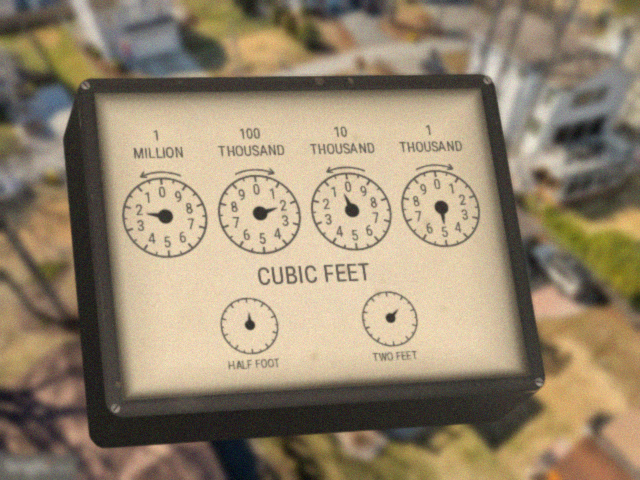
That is value=220500 unit=ft³
